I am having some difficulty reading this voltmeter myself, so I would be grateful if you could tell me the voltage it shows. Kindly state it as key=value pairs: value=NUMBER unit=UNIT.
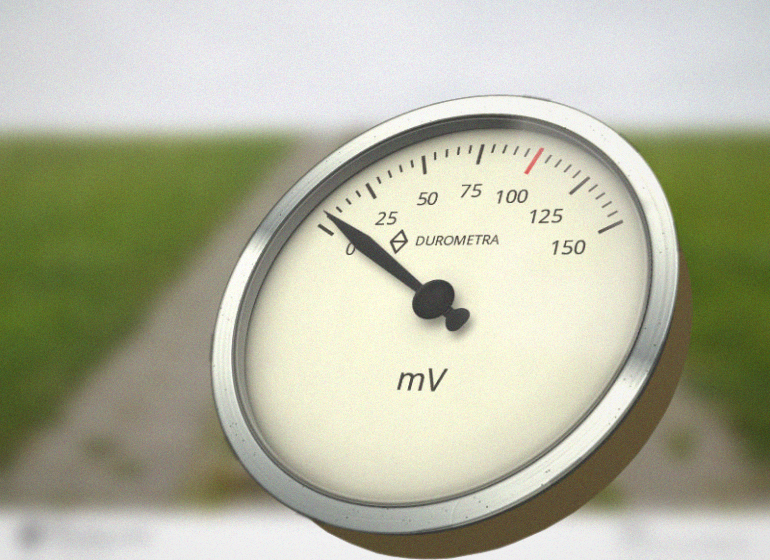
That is value=5 unit=mV
